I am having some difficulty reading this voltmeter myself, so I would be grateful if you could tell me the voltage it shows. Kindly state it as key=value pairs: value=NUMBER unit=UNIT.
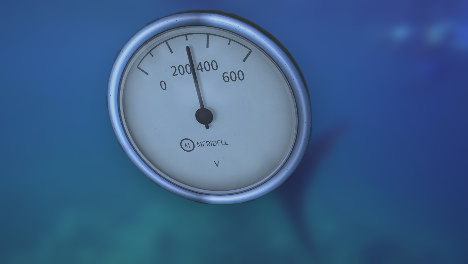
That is value=300 unit=V
